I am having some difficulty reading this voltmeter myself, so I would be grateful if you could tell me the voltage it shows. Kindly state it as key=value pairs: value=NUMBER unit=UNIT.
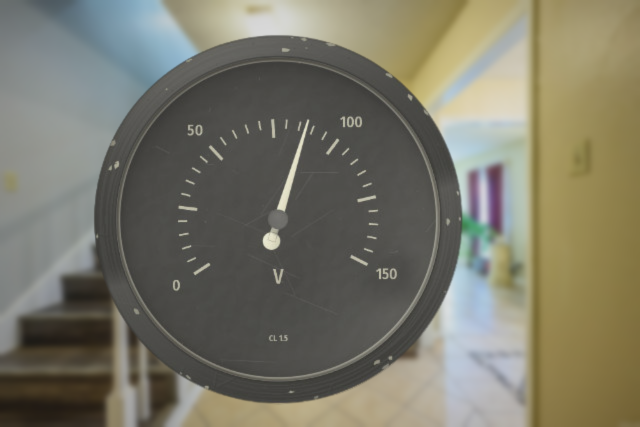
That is value=87.5 unit=V
